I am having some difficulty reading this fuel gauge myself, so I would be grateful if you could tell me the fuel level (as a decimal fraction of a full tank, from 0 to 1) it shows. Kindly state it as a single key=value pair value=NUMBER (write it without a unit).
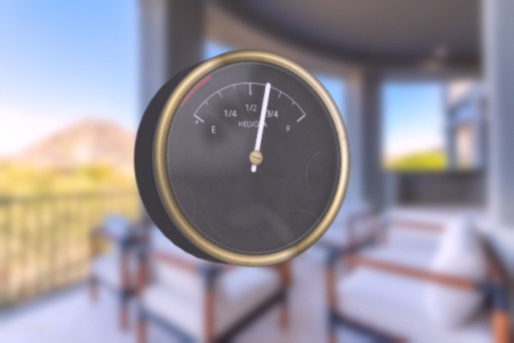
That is value=0.625
